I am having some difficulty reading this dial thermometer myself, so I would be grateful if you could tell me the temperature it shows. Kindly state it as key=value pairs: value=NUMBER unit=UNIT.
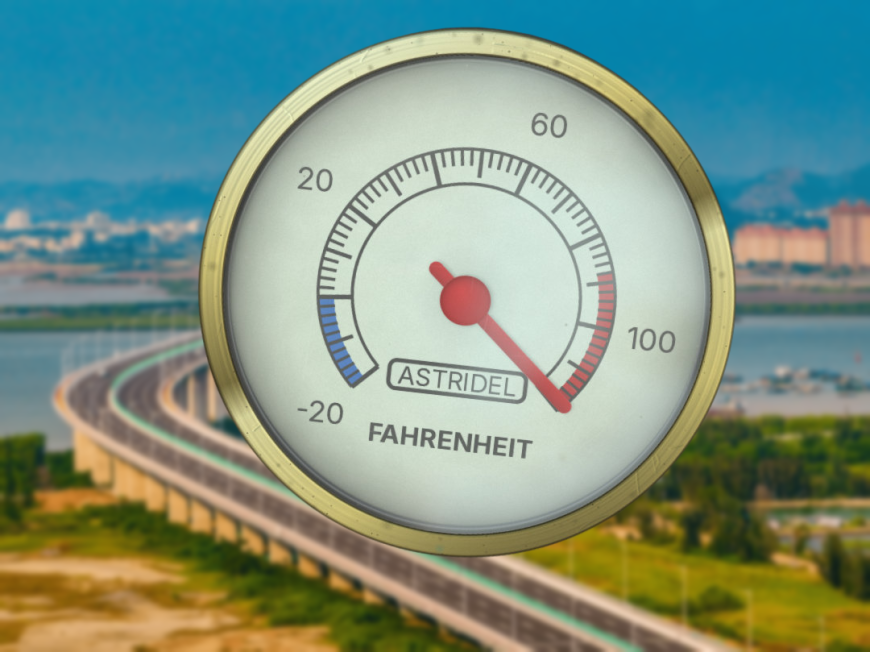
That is value=118 unit=°F
